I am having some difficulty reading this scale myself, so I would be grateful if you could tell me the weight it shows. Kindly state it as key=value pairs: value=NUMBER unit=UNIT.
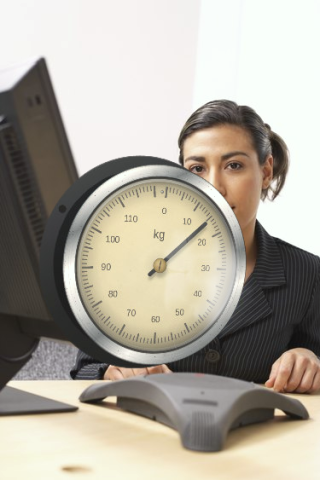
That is value=15 unit=kg
